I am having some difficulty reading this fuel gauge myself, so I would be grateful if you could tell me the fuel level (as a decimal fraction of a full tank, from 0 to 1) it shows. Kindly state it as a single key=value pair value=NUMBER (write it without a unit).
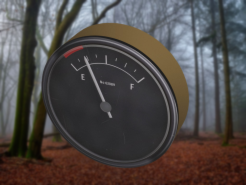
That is value=0.25
